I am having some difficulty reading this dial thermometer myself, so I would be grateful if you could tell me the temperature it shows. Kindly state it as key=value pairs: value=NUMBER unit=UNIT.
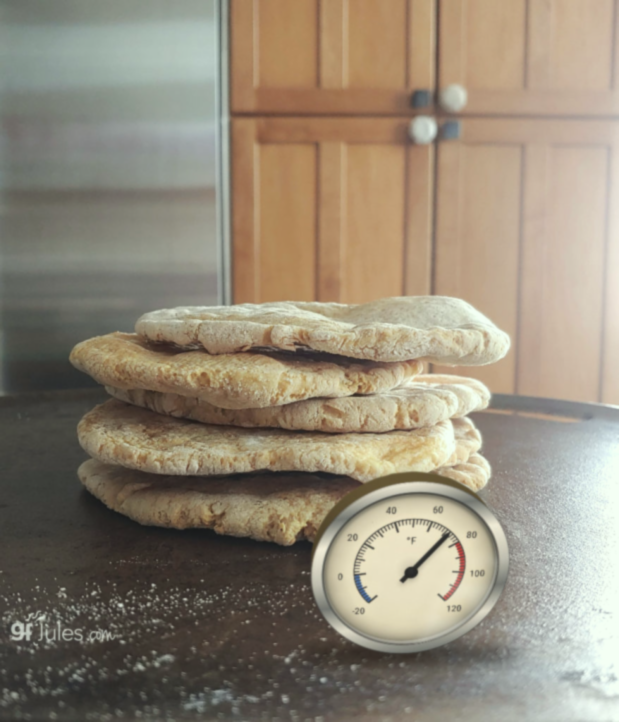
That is value=70 unit=°F
